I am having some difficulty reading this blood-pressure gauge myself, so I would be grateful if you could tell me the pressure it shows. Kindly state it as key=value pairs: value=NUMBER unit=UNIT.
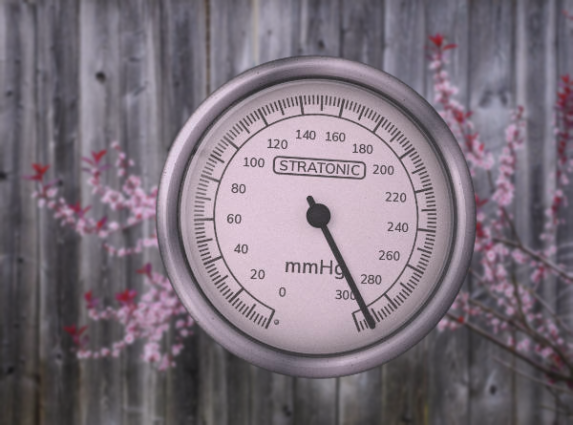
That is value=294 unit=mmHg
